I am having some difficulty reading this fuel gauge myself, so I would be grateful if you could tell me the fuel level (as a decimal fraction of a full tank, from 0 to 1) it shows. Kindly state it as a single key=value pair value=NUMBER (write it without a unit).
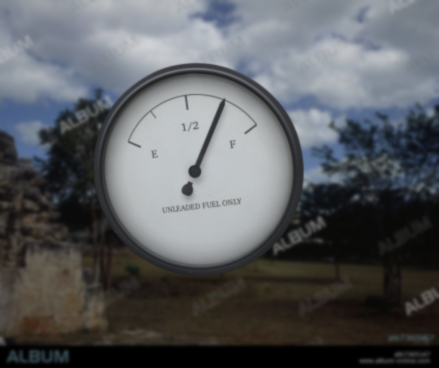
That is value=0.75
